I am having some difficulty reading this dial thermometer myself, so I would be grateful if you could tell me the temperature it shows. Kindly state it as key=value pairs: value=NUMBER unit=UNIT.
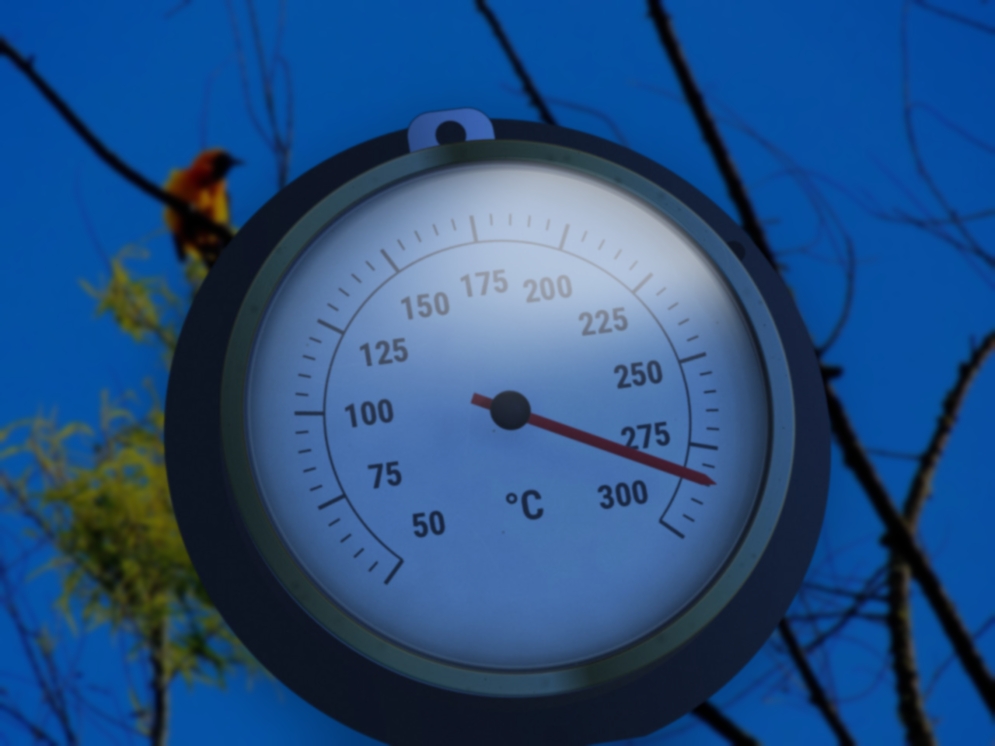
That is value=285 unit=°C
